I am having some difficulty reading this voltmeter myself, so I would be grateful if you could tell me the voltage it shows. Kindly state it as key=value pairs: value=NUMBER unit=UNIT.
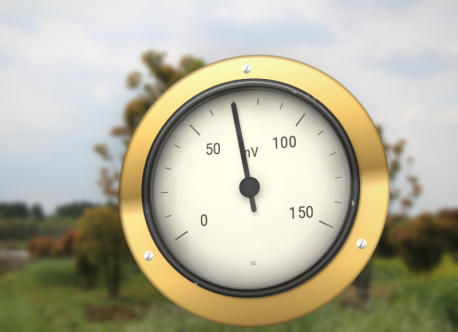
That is value=70 unit=mV
